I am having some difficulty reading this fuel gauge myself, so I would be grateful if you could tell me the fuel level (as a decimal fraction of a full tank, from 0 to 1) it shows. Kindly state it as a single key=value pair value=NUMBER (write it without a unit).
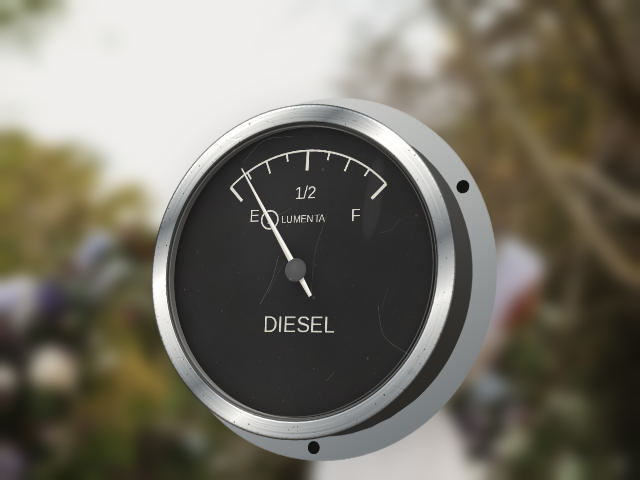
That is value=0.125
